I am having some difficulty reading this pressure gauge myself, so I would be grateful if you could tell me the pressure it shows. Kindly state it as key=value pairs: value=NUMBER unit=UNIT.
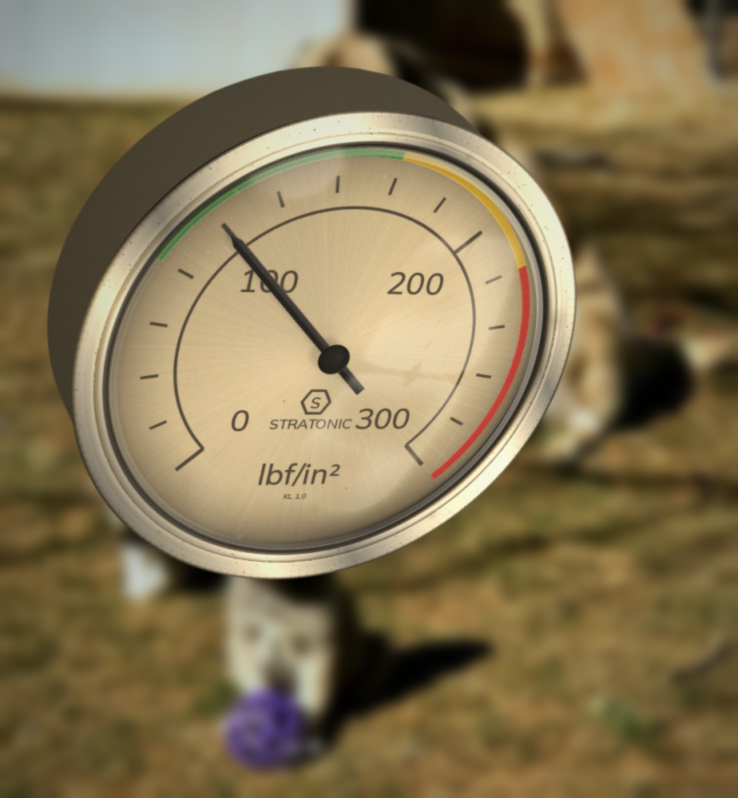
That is value=100 unit=psi
